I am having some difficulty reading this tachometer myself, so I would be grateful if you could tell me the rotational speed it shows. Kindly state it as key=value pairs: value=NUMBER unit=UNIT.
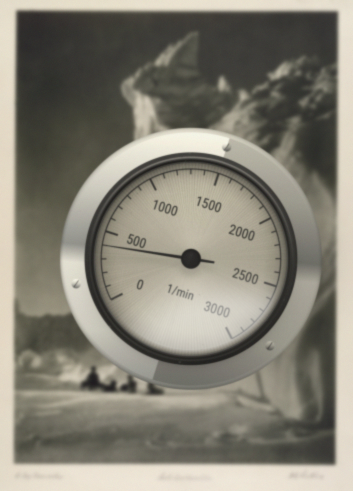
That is value=400 unit=rpm
